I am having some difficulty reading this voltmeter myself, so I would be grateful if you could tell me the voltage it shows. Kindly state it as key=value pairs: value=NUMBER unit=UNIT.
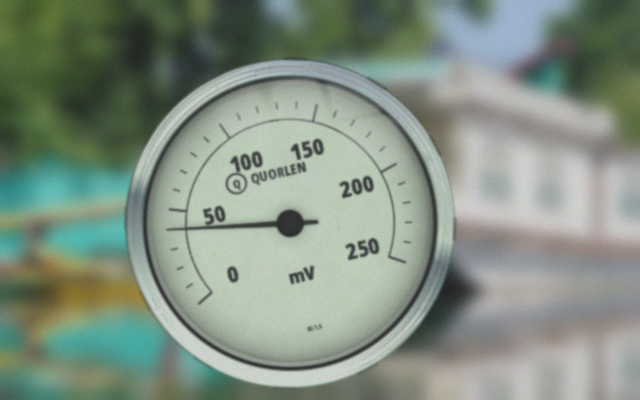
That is value=40 unit=mV
